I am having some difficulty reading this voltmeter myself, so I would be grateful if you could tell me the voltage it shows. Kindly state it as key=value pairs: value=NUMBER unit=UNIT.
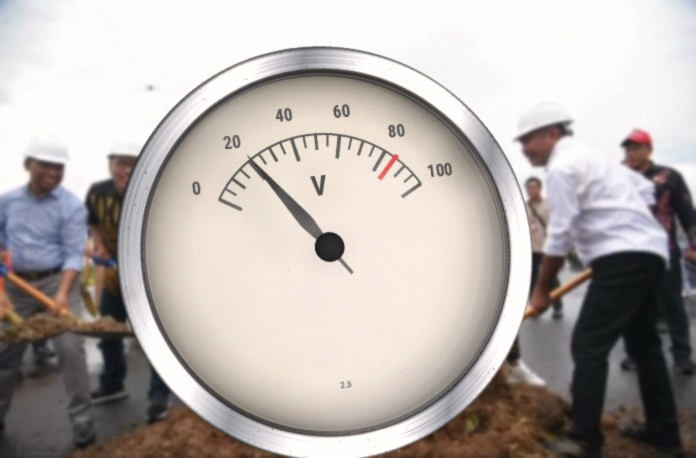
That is value=20 unit=V
